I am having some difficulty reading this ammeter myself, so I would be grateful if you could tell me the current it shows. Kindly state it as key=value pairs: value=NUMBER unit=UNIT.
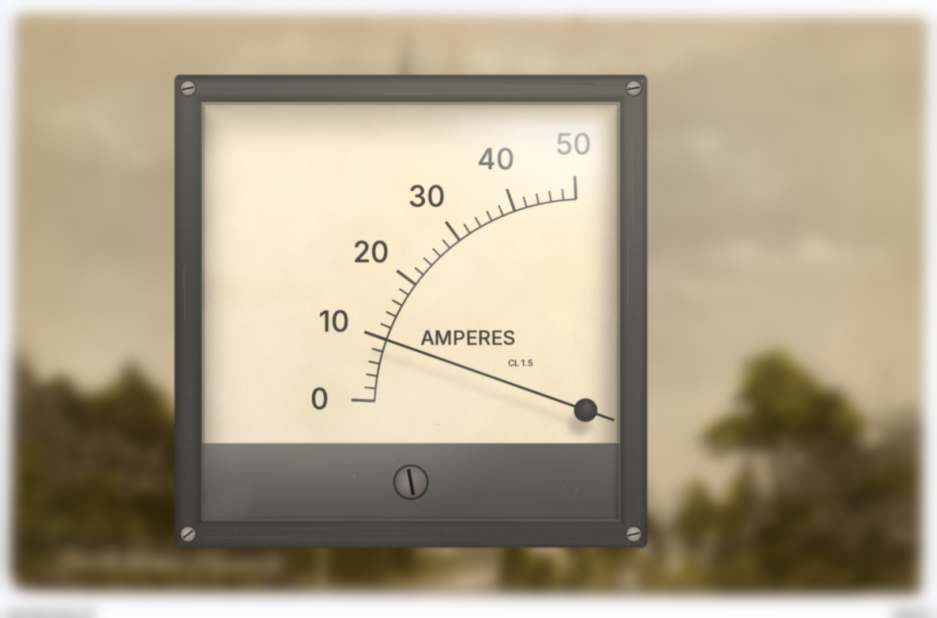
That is value=10 unit=A
